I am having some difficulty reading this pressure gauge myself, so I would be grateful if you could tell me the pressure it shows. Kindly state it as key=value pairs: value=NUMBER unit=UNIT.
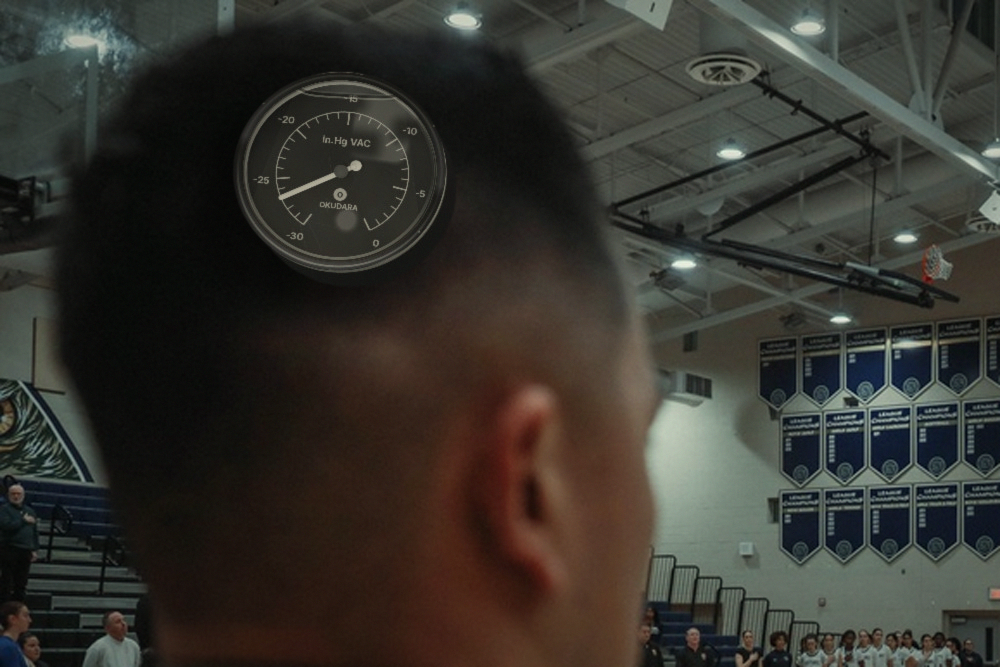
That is value=-27 unit=inHg
